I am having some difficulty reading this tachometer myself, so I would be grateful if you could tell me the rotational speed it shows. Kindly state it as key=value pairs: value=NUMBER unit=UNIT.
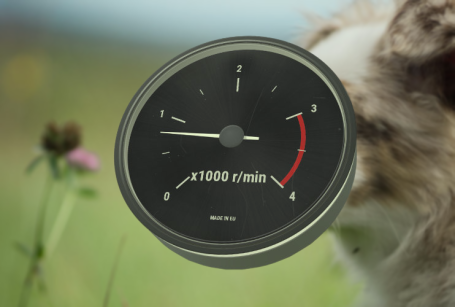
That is value=750 unit=rpm
